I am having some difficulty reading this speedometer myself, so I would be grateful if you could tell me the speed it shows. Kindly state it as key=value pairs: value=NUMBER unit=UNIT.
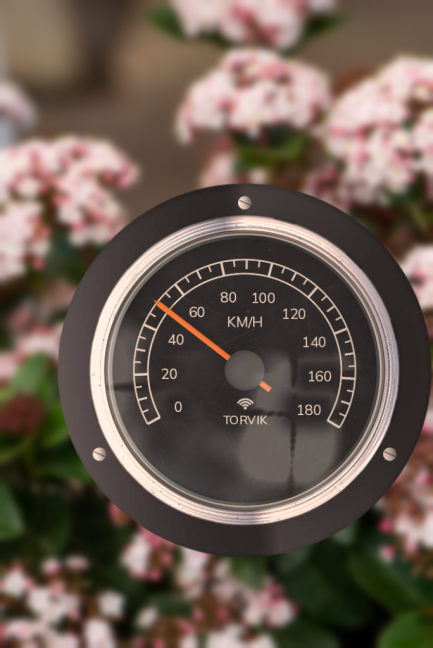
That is value=50 unit=km/h
